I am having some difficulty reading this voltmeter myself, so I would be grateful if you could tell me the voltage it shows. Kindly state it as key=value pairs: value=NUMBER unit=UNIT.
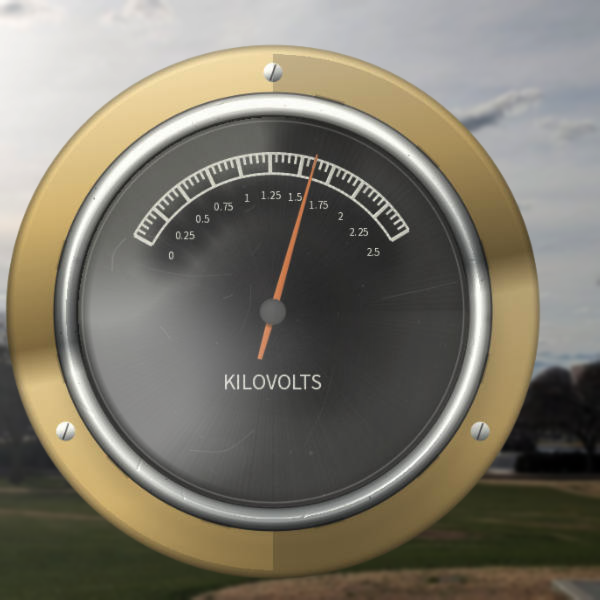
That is value=1.6 unit=kV
